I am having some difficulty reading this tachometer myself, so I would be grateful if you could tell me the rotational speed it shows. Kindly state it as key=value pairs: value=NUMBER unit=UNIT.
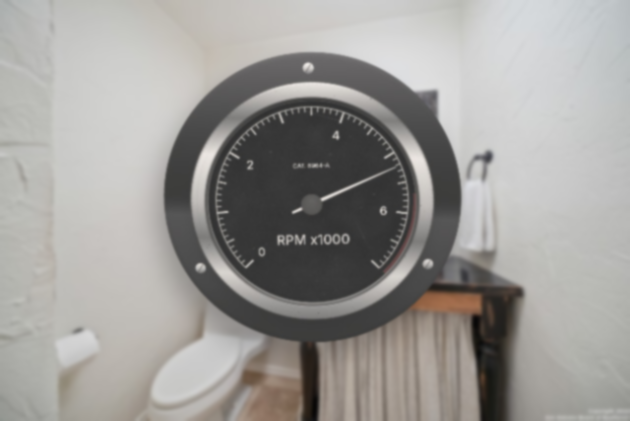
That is value=5200 unit=rpm
